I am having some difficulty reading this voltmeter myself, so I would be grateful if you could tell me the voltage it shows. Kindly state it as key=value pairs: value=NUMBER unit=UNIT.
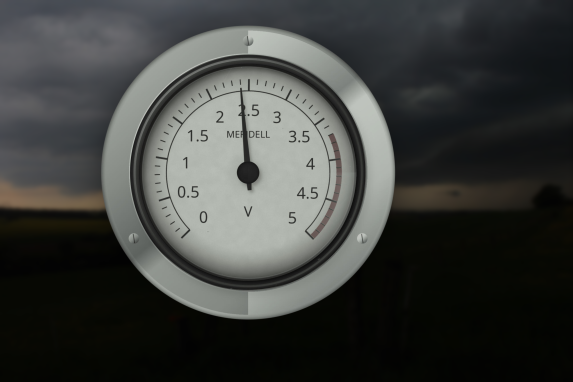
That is value=2.4 unit=V
